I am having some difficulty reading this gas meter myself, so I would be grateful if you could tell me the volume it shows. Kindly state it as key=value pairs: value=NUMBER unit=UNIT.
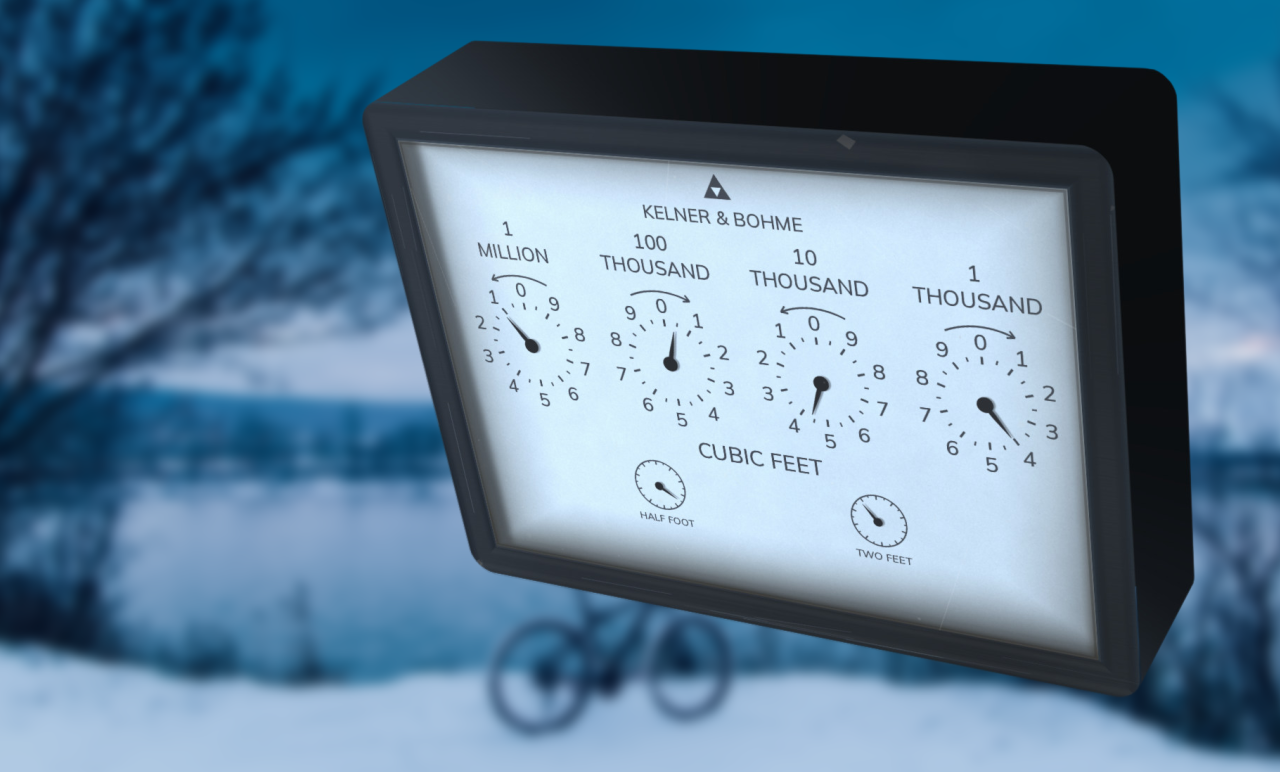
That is value=104400 unit=ft³
